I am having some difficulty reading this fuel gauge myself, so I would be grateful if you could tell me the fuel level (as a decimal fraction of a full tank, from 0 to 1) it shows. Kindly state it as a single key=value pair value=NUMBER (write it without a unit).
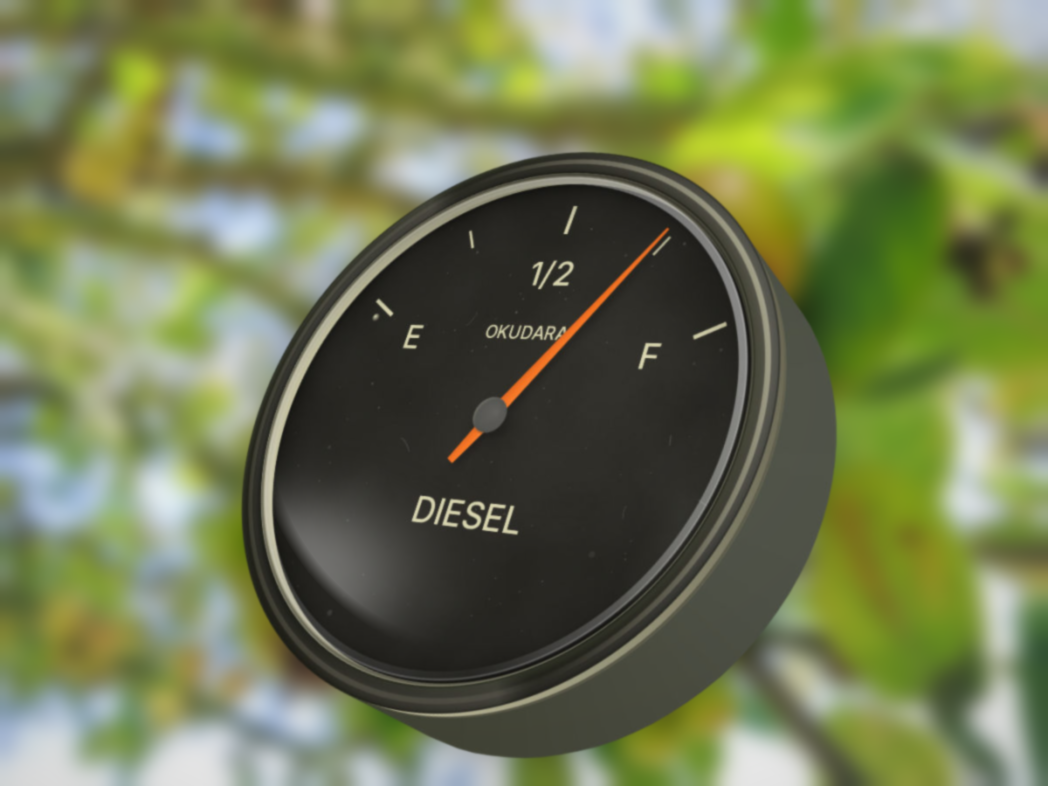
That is value=0.75
